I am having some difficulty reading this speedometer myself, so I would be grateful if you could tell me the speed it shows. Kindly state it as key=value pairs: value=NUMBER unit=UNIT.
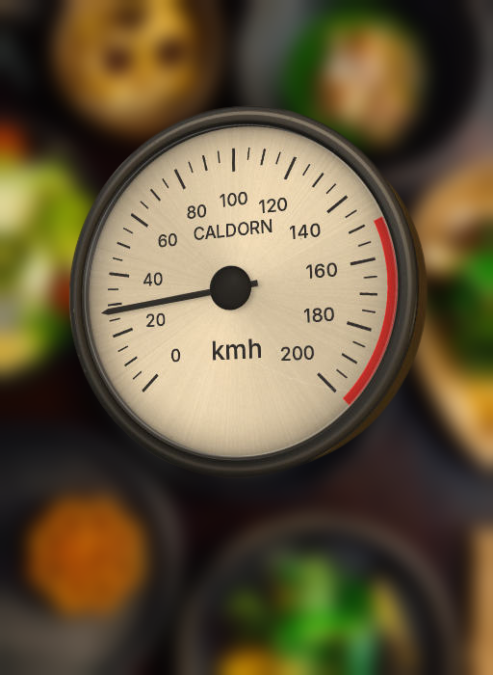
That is value=27.5 unit=km/h
